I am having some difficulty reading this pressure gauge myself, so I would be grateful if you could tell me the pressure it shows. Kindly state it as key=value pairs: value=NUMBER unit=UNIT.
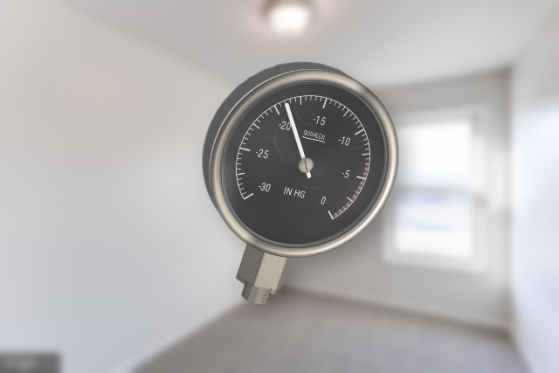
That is value=-19 unit=inHg
